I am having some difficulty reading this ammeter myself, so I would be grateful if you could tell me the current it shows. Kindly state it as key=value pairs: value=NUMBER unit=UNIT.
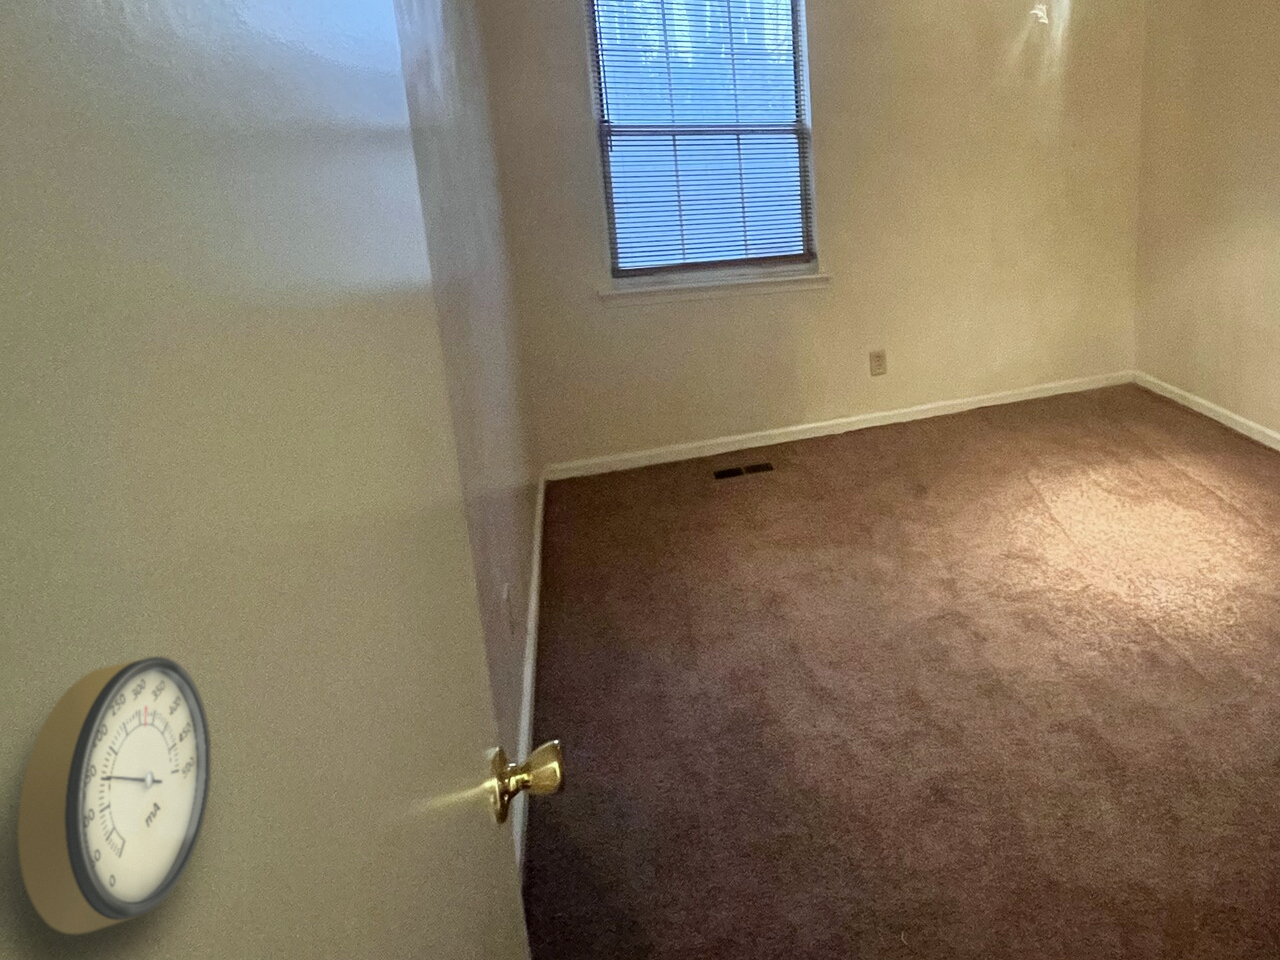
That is value=150 unit=mA
